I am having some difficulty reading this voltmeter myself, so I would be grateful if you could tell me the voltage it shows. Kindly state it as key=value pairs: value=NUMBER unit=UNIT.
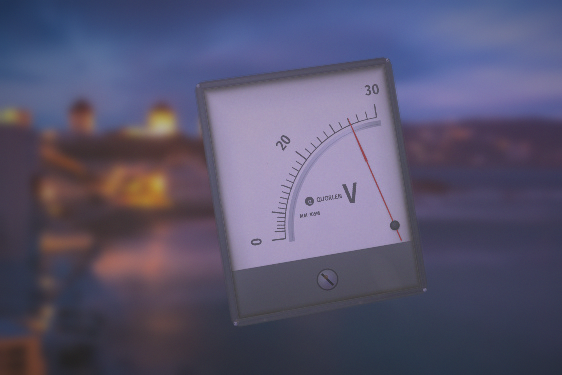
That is value=27 unit=V
